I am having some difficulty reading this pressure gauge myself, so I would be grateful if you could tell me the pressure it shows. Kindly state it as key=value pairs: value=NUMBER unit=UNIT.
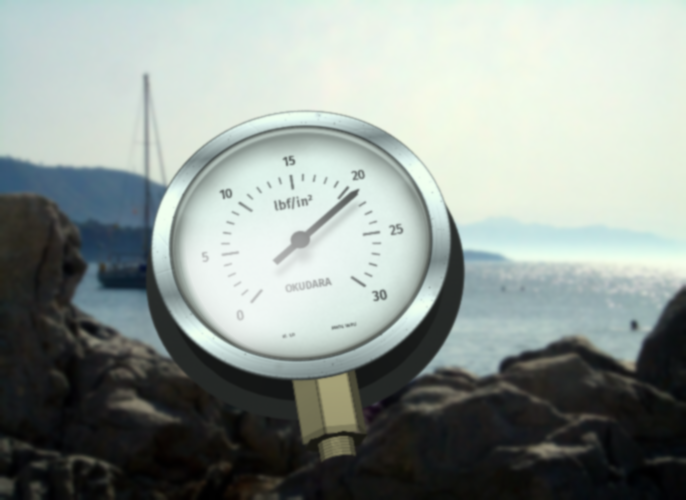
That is value=21 unit=psi
